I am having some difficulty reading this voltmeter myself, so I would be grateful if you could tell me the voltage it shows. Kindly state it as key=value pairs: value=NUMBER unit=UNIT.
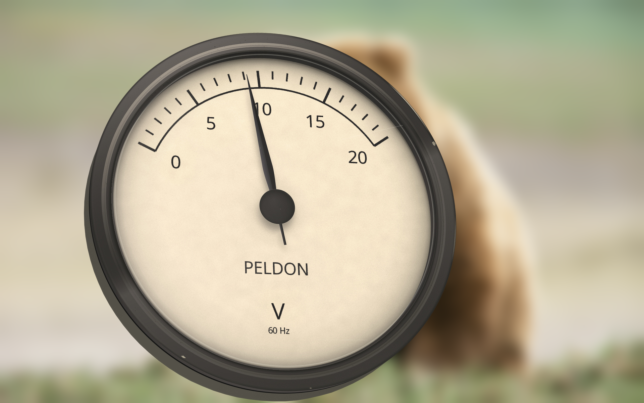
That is value=9 unit=V
